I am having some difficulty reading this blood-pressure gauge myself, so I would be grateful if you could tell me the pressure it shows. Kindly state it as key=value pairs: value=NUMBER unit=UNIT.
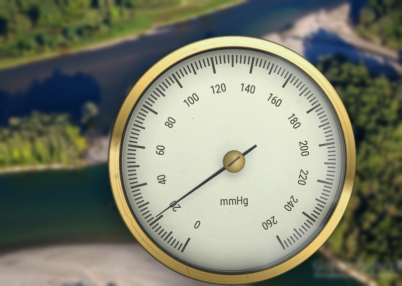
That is value=22 unit=mmHg
